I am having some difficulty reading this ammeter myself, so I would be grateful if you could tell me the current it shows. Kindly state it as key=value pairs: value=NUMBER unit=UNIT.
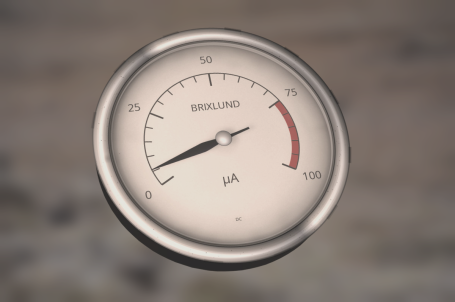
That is value=5 unit=µA
